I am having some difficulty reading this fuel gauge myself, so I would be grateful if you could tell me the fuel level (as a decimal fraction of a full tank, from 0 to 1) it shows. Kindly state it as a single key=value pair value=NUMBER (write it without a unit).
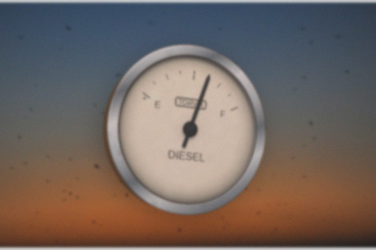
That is value=0.625
